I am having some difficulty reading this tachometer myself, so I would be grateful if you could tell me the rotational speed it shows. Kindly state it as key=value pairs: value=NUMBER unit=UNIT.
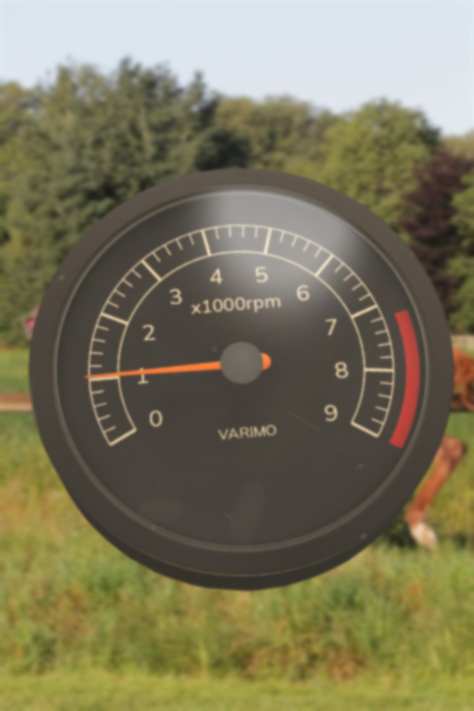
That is value=1000 unit=rpm
